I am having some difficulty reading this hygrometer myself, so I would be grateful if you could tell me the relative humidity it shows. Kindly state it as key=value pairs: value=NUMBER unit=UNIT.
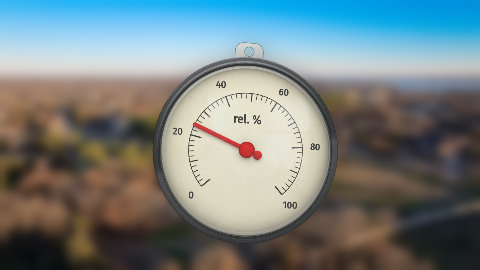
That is value=24 unit=%
